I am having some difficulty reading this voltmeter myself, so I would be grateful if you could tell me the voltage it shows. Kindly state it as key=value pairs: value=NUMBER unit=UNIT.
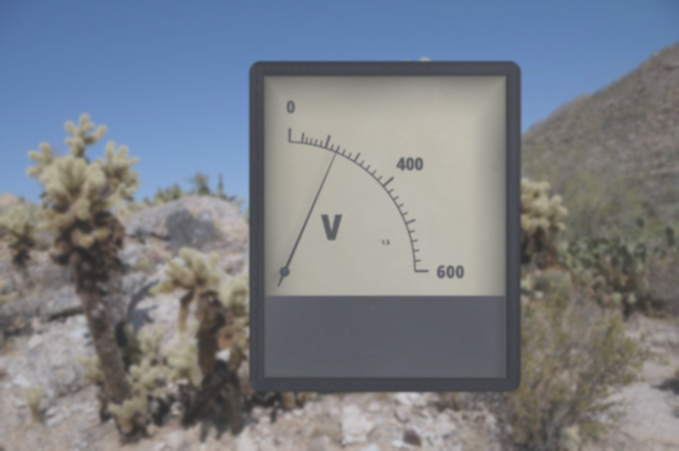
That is value=240 unit=V
